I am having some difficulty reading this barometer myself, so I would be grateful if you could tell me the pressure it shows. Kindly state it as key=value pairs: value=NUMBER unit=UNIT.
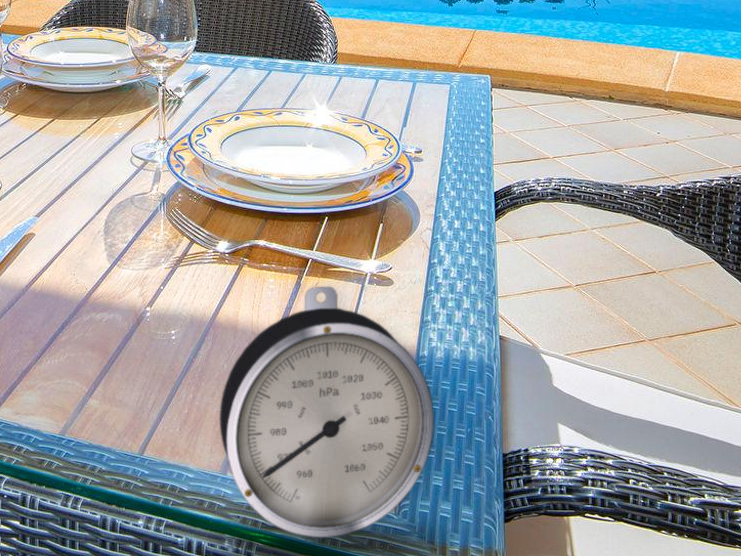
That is value=970 unit=hPa
